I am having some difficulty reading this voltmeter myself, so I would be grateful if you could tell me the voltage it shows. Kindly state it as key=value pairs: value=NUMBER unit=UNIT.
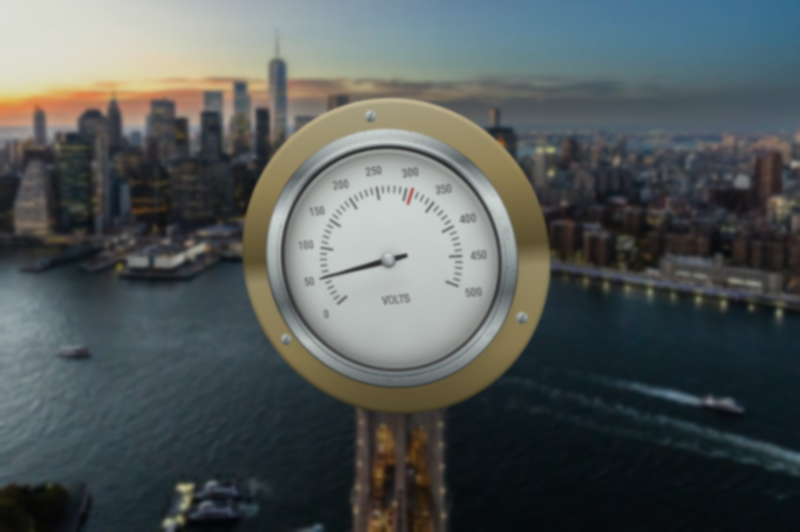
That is value=50 unit=V
